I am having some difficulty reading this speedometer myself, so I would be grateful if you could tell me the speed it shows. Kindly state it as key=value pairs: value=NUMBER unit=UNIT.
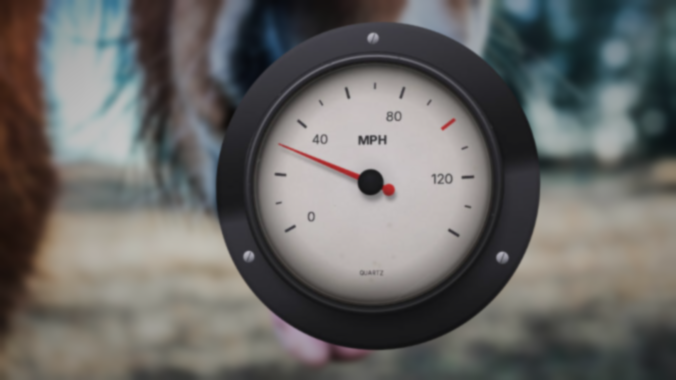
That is value=30 unit=mph
